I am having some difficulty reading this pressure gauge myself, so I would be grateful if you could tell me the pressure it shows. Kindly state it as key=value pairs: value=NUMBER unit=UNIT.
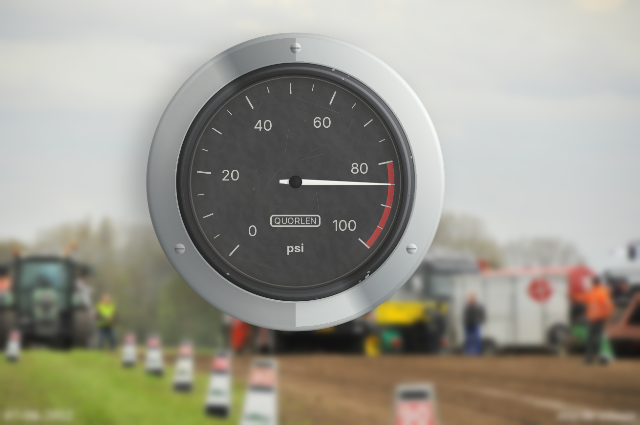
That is value=85 unit=psi
